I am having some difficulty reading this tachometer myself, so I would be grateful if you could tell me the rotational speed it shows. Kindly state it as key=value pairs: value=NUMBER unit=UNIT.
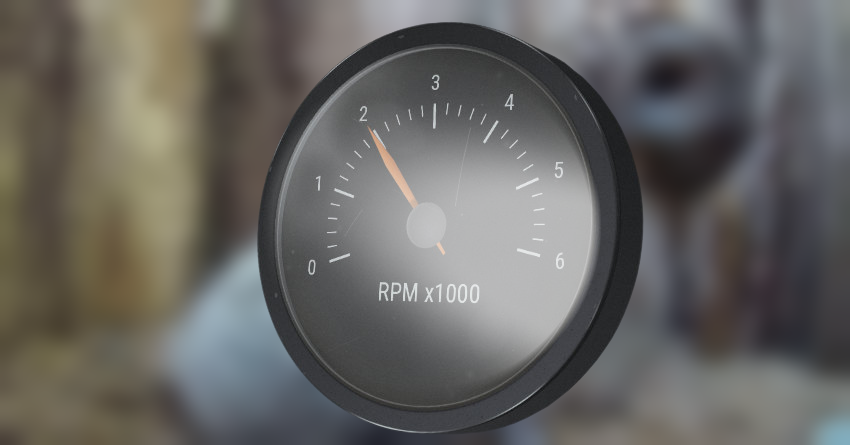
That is value=2000 unit=rpm
